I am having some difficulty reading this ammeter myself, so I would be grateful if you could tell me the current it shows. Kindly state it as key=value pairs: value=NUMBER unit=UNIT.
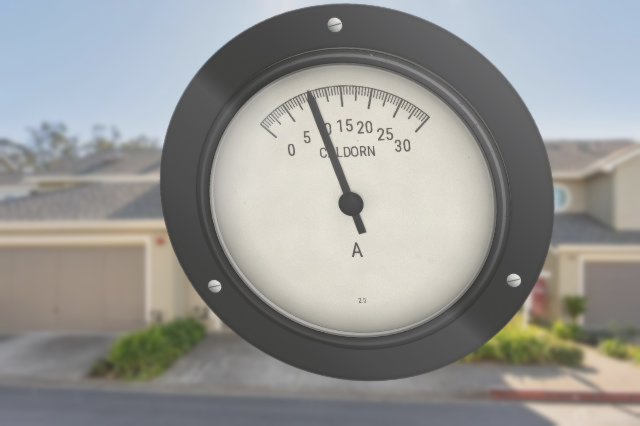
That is value=10 unit=A
